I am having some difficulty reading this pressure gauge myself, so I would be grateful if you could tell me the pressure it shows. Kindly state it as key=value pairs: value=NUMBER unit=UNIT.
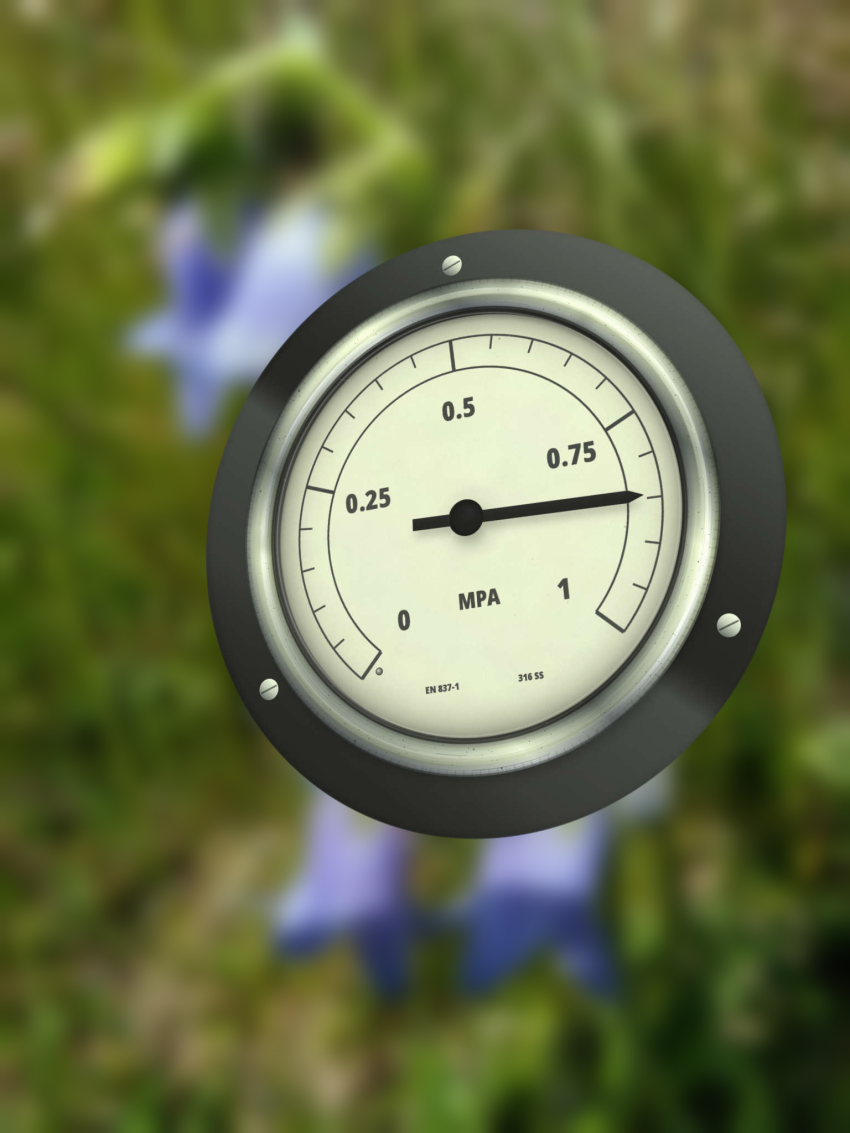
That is value=0.85 unit=MPa
